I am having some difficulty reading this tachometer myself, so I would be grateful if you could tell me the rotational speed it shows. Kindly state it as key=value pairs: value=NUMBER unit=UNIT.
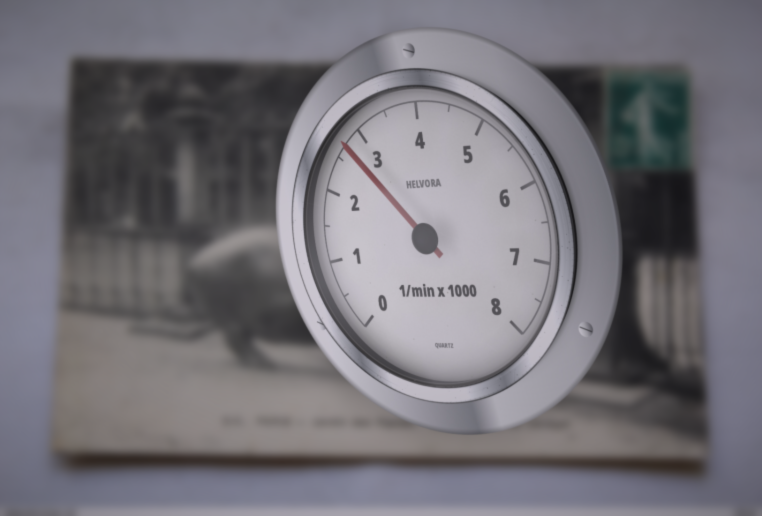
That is value=2750 unit=rpm
